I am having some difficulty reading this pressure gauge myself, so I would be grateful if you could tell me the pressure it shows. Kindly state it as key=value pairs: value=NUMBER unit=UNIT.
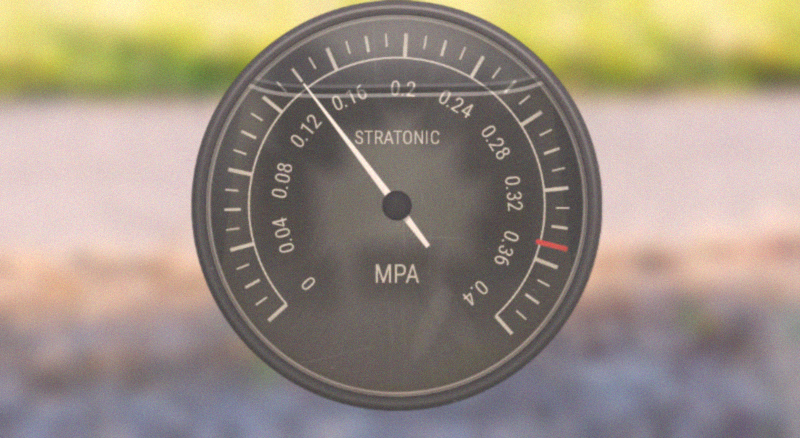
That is value=0.14 unit=MPa
